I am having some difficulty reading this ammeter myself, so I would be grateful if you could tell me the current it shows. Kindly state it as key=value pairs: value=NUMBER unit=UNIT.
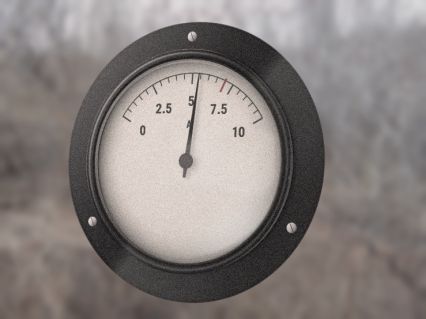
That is value=5.5 unit=A
